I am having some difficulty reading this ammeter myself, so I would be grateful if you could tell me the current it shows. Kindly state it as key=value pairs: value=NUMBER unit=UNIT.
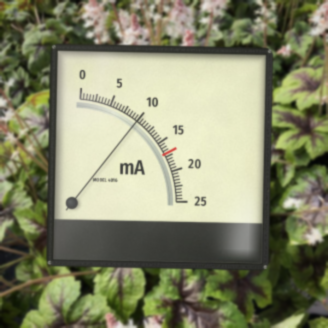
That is value=10 unit=mA
